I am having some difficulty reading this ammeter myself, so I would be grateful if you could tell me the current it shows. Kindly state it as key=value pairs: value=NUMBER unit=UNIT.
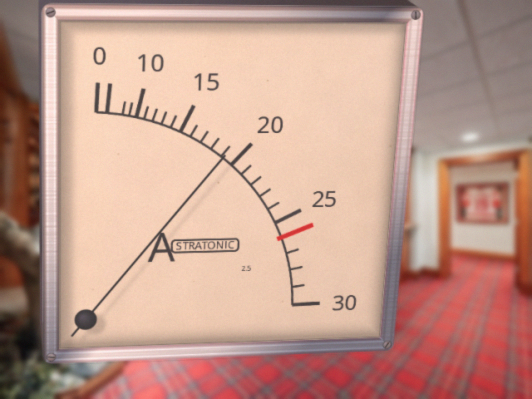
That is value=19 unit=A
